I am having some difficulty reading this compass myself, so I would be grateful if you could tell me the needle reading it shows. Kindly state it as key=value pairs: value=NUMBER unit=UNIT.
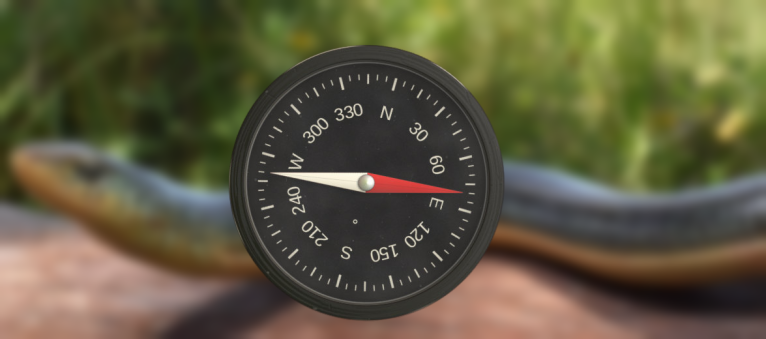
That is value=80 unit=°
